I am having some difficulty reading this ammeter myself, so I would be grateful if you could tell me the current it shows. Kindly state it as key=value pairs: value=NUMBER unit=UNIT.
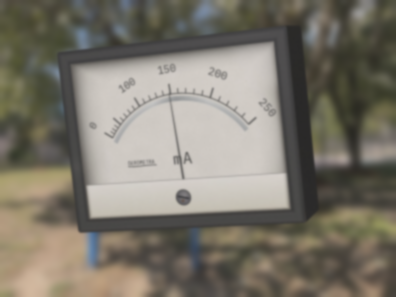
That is value=150 unit=mA
